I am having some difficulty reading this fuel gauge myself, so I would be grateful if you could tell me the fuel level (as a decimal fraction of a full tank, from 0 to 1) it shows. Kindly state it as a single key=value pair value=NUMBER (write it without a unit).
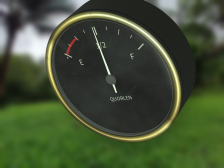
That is value=0.5
